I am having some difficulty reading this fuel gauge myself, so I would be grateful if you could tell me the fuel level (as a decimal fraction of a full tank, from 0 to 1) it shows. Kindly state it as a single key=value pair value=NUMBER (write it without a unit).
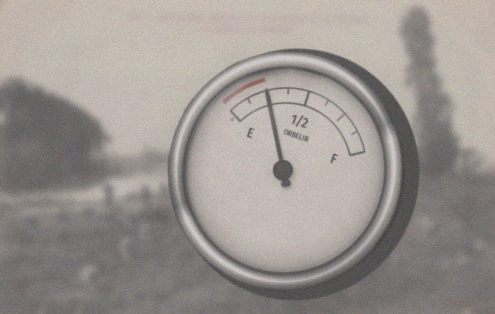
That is value=0.25
